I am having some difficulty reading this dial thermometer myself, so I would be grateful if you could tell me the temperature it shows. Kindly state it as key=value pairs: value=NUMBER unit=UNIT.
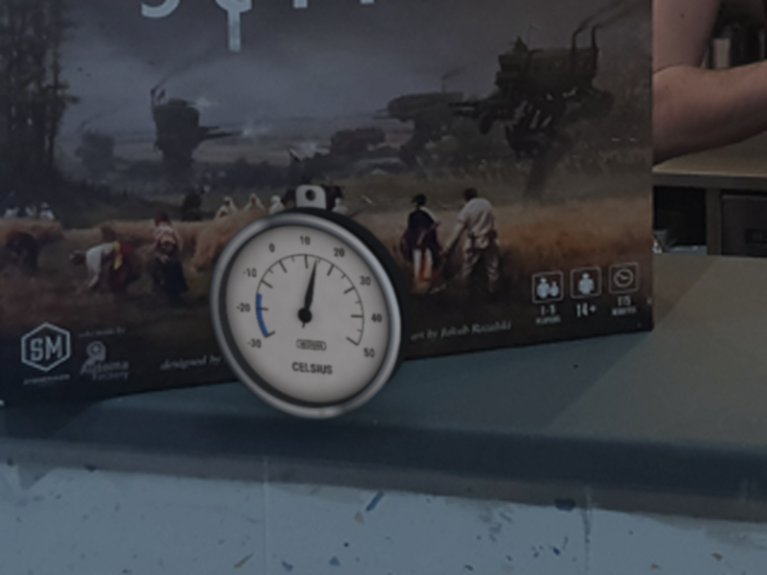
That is value=15 unit=°C
